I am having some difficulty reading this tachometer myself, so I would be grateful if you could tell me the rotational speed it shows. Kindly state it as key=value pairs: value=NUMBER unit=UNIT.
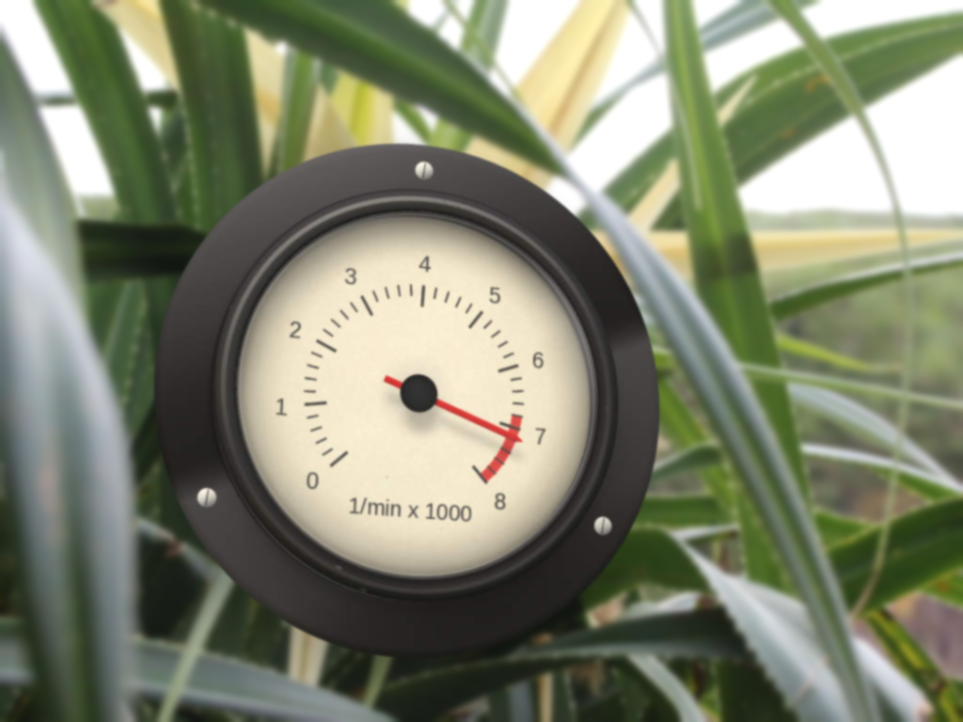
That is value=7200 unit=rpm
